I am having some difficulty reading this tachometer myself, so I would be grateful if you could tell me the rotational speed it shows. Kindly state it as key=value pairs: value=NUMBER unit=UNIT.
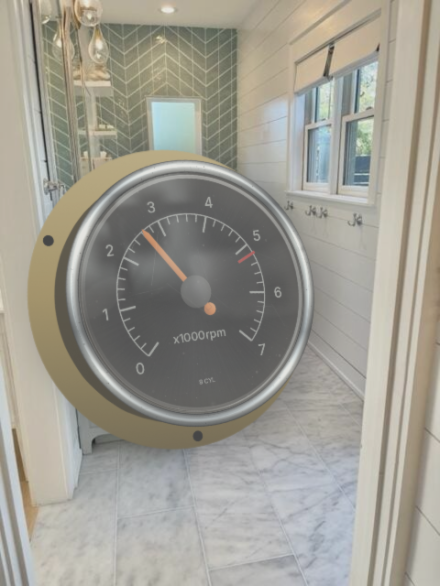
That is value=2600 unit=rpm
